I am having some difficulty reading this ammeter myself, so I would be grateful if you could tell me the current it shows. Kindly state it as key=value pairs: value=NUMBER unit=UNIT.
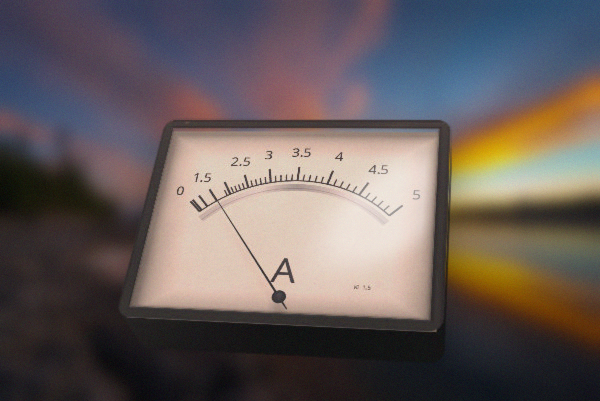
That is value=1.5 unit=A
